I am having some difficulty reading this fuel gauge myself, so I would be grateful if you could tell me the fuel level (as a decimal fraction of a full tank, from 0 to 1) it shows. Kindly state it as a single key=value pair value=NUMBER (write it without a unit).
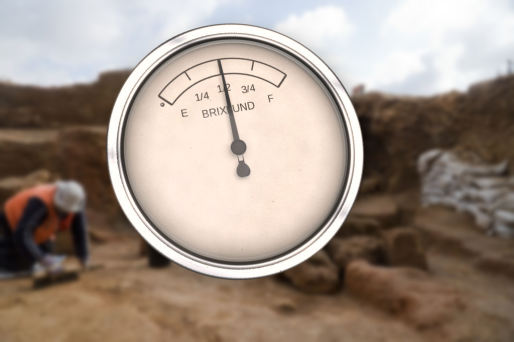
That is value=0.5
